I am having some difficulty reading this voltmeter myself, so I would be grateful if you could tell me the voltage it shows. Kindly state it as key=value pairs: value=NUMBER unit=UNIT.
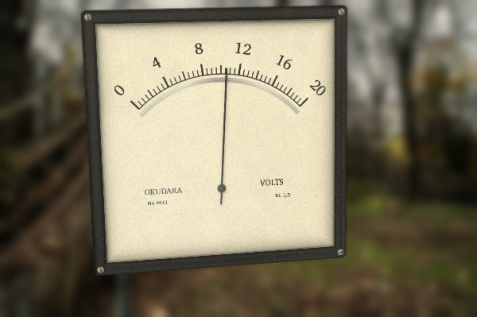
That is value=10.5 unit=V
